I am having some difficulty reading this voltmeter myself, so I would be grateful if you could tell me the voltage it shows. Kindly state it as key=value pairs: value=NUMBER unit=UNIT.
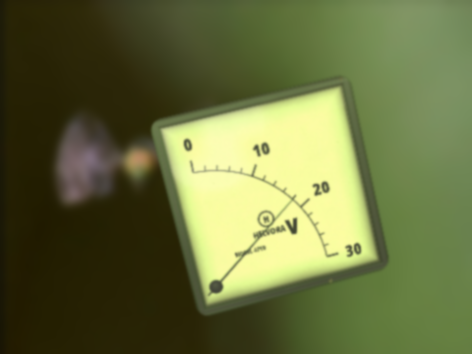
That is value=18 unit=V
